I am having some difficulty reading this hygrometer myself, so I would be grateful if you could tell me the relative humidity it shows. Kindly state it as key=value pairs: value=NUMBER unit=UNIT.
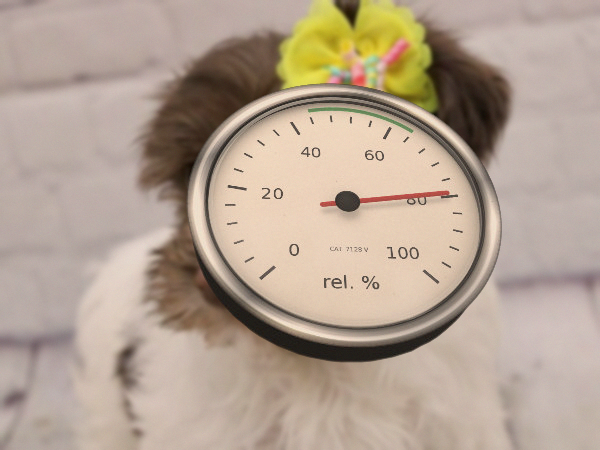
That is value=80 unit=%
